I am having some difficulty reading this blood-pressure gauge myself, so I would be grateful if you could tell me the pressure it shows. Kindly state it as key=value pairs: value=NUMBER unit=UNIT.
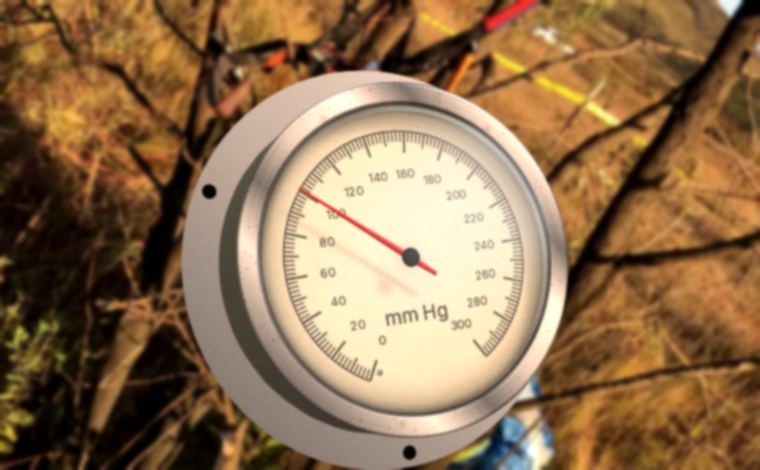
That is value=100 unit=mmHg
